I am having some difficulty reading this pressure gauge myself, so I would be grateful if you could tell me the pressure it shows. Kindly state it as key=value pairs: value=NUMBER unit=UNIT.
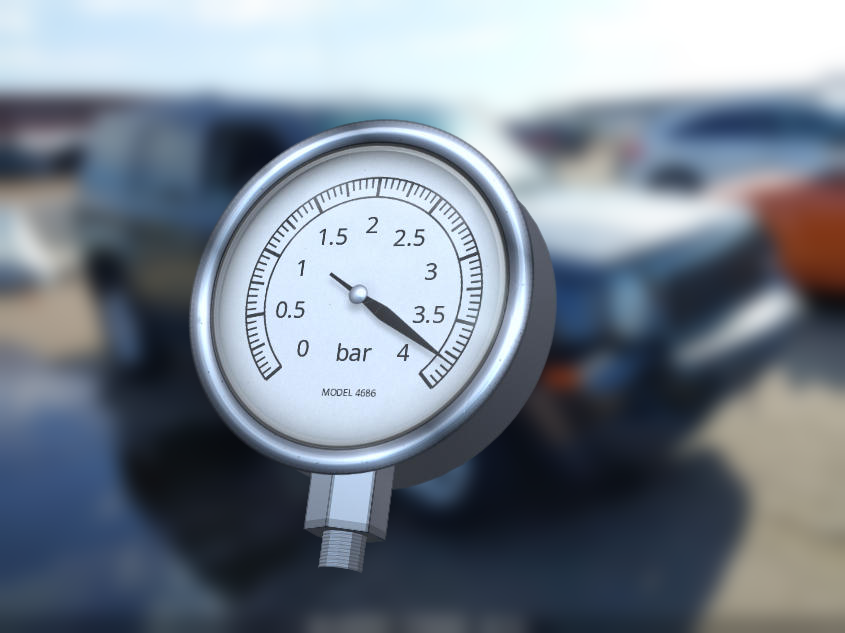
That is value=3.8 unit=bar
